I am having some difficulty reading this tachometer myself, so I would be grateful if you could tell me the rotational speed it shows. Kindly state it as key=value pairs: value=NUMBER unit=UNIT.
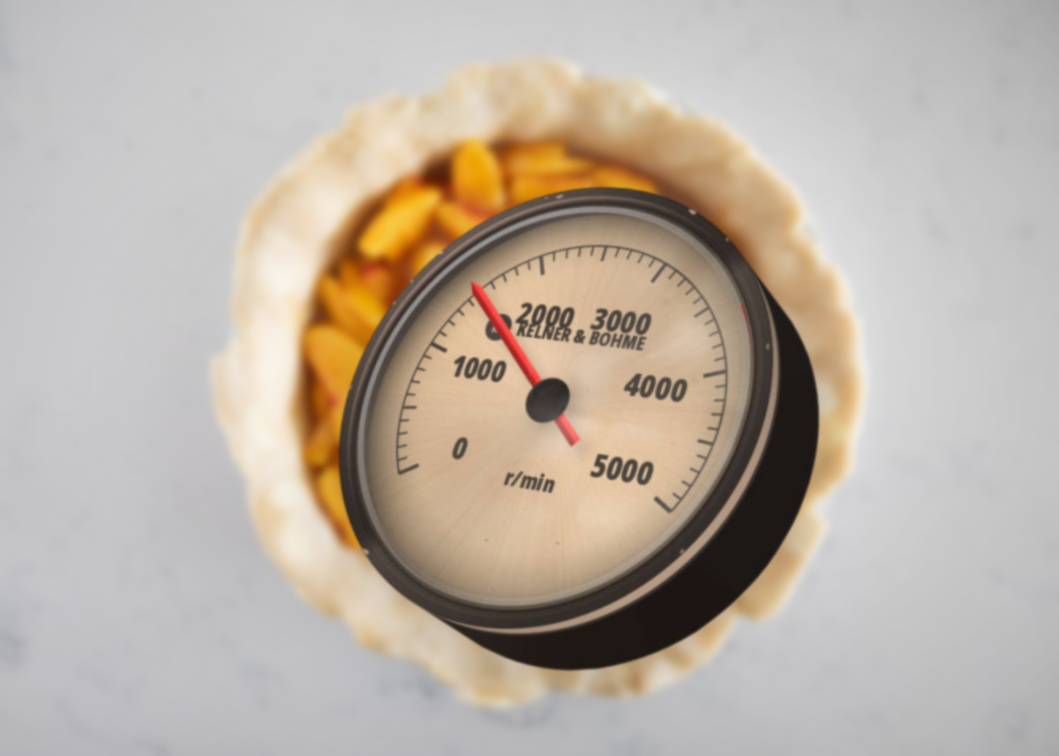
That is value=1500 unit=rpm
